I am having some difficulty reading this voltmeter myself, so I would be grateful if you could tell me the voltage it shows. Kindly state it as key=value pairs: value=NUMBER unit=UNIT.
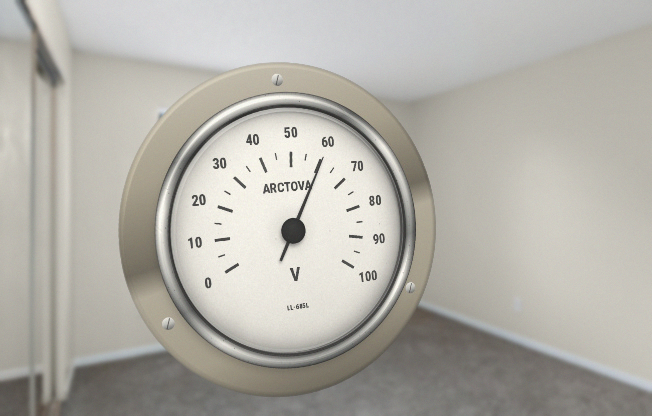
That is value=60 unit=V
